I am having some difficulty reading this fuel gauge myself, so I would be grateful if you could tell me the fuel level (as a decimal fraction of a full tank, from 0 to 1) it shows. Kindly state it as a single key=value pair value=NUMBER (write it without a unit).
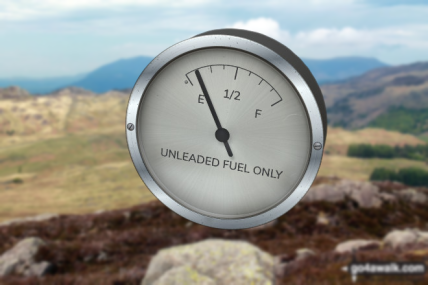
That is value=0.125
